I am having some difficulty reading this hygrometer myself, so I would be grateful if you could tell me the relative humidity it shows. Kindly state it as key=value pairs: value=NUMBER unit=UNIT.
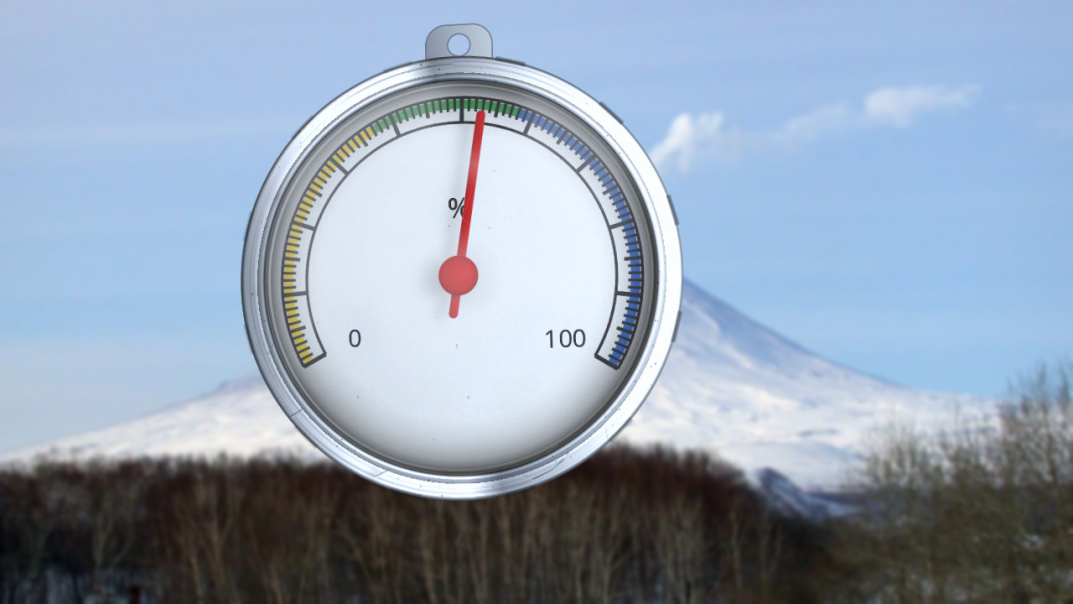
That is value=53 unit=%
